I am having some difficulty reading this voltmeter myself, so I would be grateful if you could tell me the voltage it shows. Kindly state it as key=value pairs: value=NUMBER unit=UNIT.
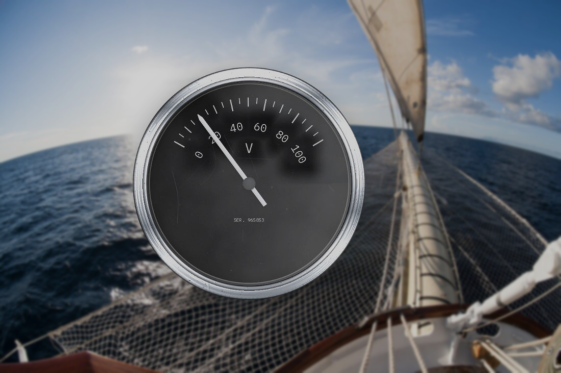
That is value=20 unit=V
